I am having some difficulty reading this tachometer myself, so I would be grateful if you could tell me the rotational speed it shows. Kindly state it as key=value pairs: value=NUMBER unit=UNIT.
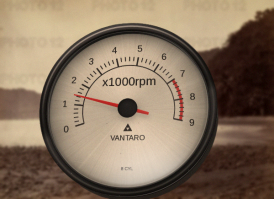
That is value=1400 unit=rpm
